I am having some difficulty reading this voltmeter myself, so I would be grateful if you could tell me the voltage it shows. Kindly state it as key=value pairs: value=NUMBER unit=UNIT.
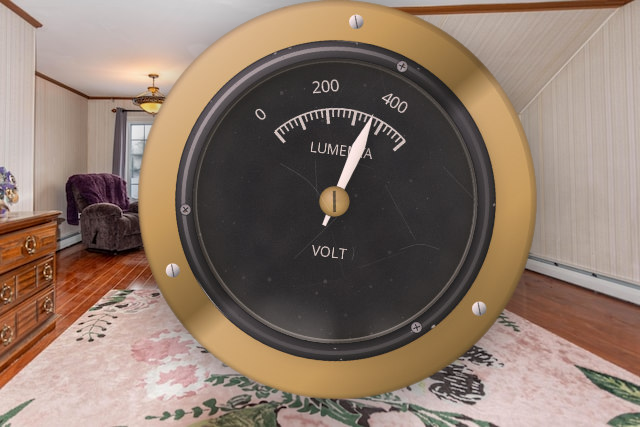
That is value=360 unit=V
